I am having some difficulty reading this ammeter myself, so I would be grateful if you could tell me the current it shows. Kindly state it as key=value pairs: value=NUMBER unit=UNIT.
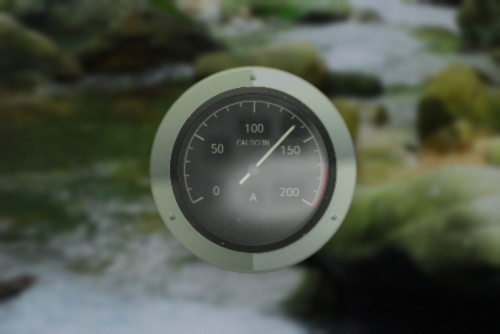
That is value=135 unit=A
